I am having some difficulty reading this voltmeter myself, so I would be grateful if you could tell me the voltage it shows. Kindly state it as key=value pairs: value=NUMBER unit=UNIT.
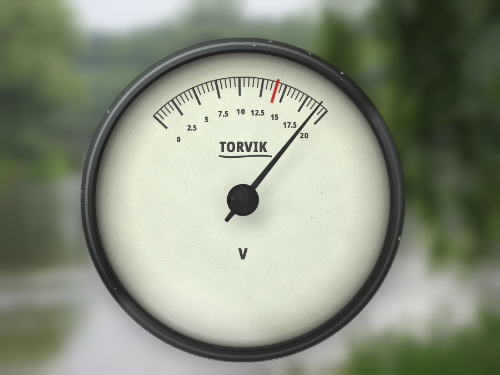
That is value=19 unit=V
